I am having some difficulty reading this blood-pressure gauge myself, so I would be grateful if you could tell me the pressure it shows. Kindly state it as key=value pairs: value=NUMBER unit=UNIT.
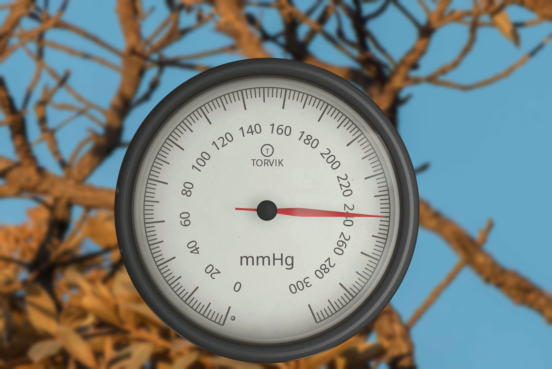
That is value=240 unit=mmHg
